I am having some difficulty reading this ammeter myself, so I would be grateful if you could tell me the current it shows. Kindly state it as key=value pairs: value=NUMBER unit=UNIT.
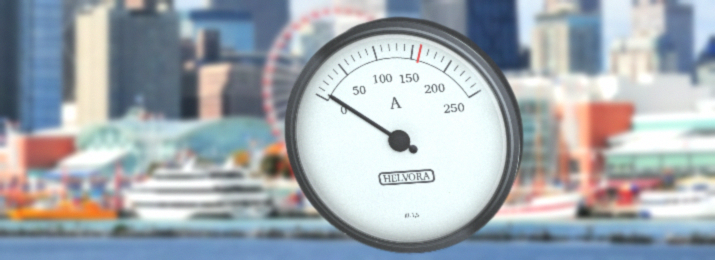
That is value=10 unit=A
